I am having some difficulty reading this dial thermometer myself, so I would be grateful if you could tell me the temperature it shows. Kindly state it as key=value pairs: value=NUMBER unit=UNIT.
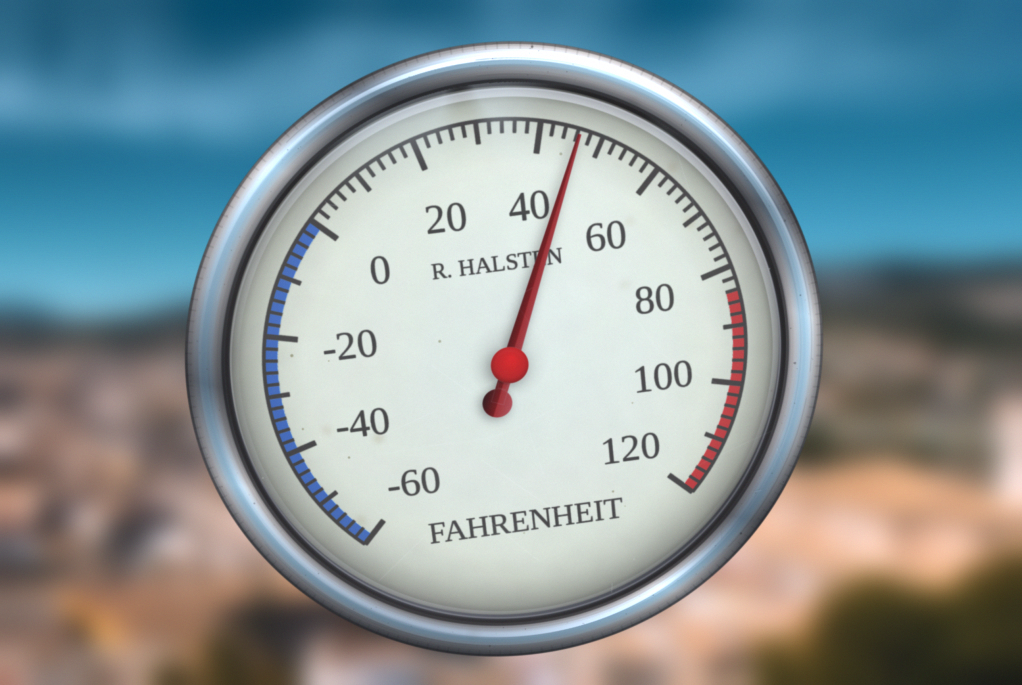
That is value=46 unit=°F
